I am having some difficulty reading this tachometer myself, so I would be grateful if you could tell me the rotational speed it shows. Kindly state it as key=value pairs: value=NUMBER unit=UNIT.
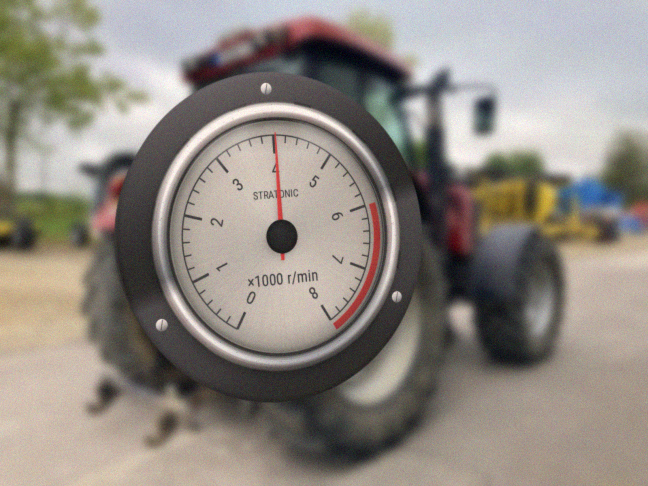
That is value=4000 unit=rpm
